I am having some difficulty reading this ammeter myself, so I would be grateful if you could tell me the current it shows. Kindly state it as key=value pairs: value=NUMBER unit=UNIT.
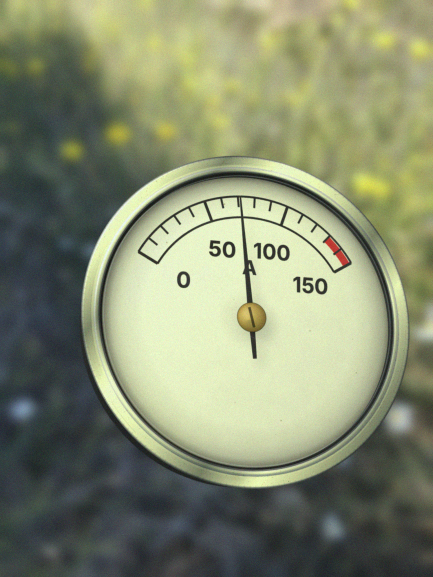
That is value=70 unit=A
